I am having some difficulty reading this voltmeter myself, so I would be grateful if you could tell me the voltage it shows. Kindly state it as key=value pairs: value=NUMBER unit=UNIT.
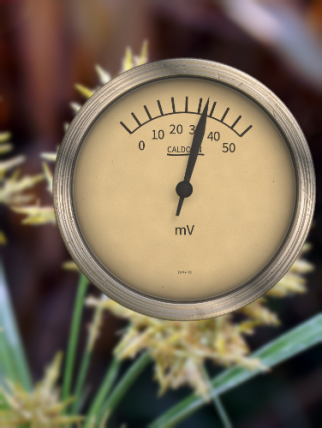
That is value=32.5 unit=mV
